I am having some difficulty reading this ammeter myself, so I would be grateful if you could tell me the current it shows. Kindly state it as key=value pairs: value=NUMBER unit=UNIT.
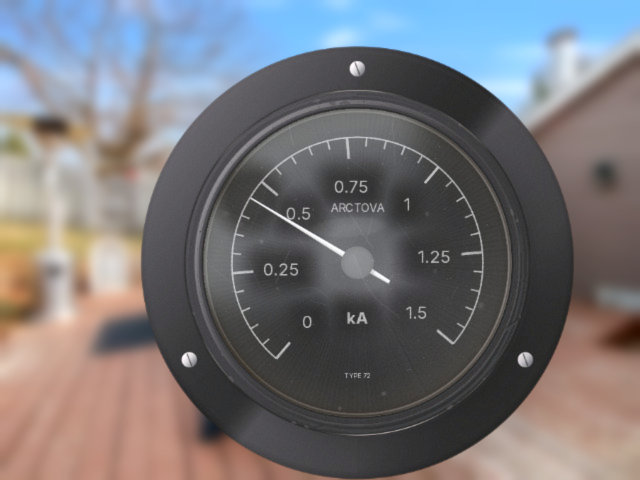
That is value=0.45 unit=kA
